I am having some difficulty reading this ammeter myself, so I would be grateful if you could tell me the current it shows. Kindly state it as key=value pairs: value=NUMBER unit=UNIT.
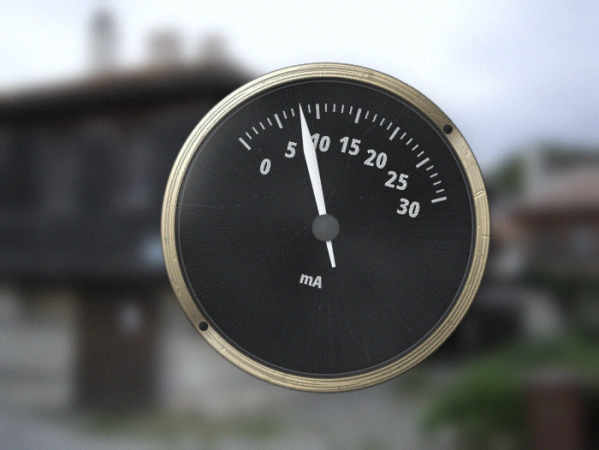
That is value=8 unit=mA
